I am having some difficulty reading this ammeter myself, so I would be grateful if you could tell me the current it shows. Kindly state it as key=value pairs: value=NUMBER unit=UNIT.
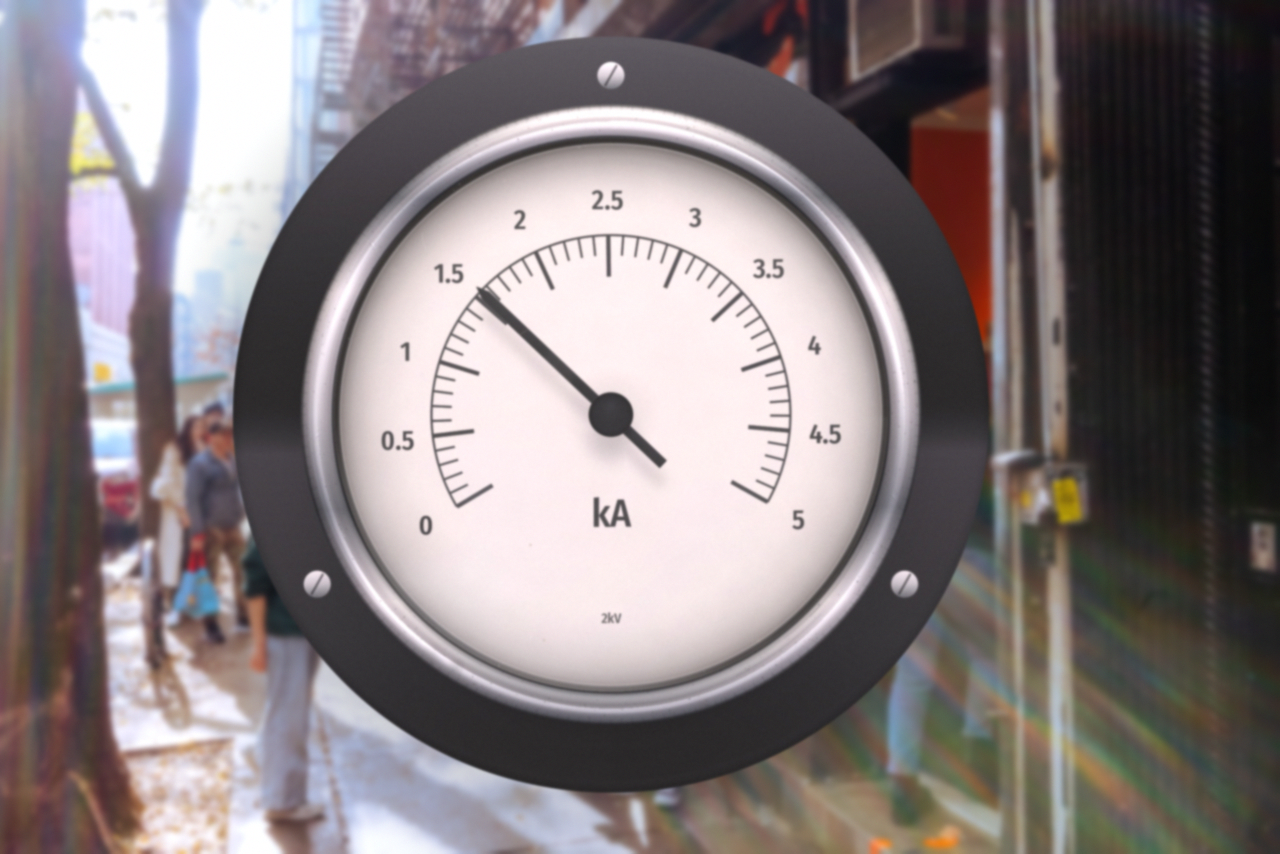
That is value=1.55 unit=kA
